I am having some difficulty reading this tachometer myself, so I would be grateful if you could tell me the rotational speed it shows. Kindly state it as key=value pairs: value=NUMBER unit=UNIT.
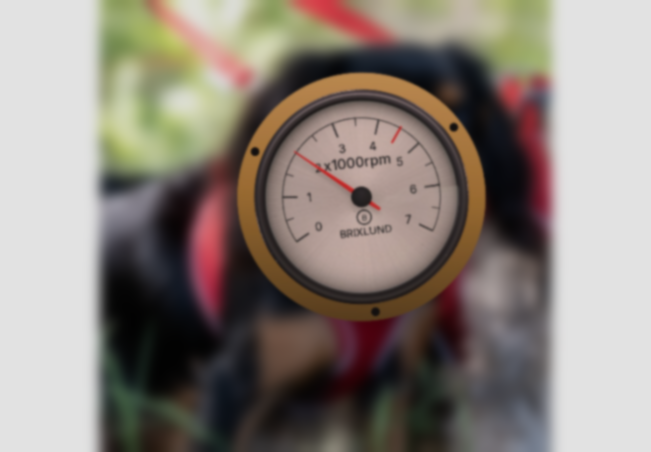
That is value=2000 unit=rpm
